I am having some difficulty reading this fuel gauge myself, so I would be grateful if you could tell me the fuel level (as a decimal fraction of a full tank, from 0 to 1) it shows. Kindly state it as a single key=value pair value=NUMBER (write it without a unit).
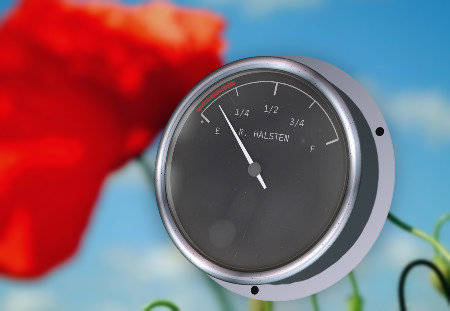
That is value=0.125
